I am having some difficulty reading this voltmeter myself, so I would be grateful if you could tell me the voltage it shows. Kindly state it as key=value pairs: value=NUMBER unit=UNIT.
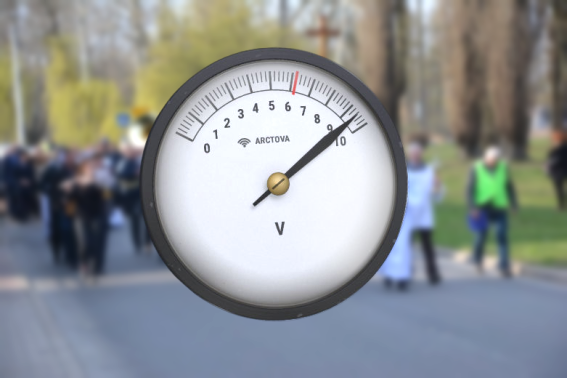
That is value=9.4 unit=V
